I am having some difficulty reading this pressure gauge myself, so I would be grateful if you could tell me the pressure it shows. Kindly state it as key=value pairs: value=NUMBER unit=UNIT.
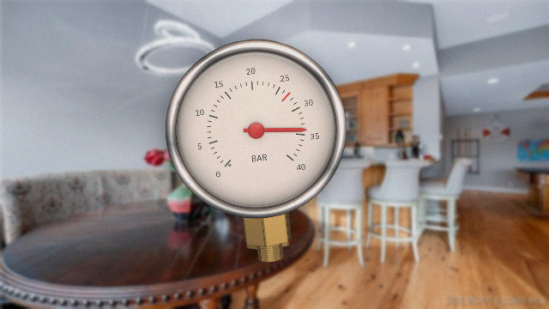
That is value=34 unit=bar
